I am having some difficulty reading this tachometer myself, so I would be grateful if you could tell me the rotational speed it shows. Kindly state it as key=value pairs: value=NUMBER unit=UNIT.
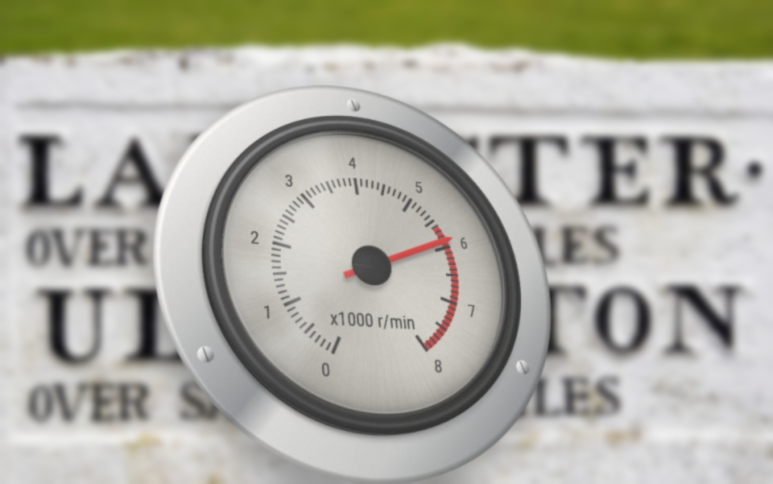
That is value=5900 unit=rpm
